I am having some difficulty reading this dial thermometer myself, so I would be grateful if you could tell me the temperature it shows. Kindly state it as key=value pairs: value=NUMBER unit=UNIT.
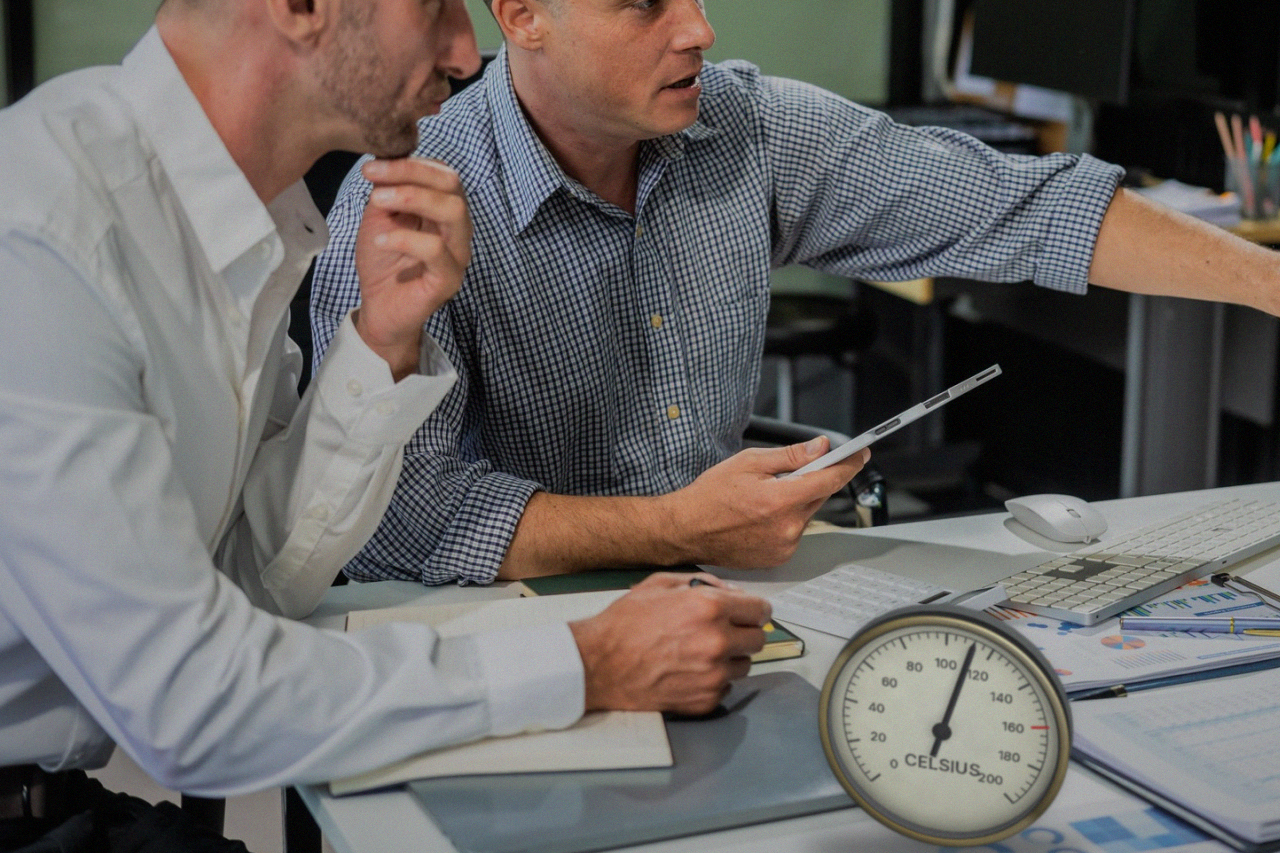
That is value=112 unit=°C
